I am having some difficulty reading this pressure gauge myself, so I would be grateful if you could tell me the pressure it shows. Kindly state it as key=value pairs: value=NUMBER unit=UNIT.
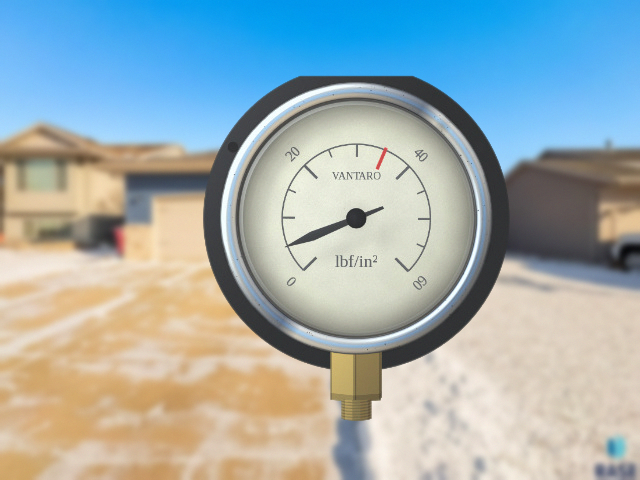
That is value=5 unit=psi
